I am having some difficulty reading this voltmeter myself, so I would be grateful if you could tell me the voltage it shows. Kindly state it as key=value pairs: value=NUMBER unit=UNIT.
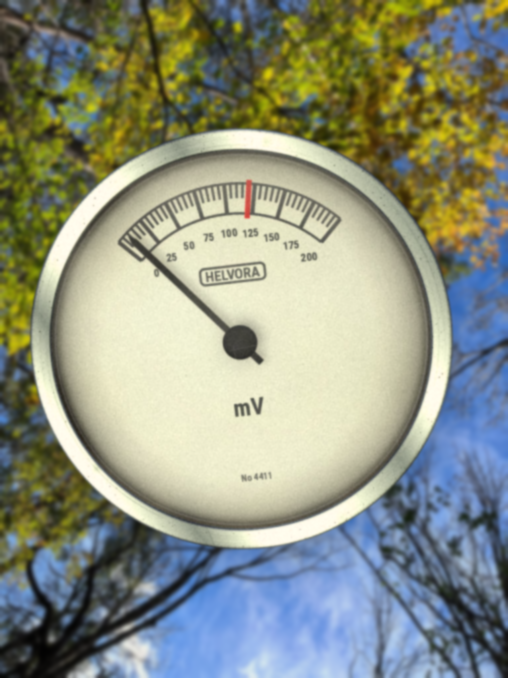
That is value=10 unit=mV
